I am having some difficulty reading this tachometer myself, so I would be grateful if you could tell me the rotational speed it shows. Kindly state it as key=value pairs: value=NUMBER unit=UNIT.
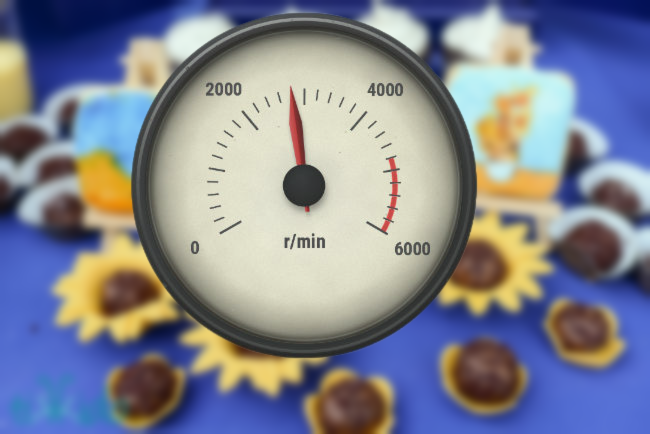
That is value=2800 unit=rpm
